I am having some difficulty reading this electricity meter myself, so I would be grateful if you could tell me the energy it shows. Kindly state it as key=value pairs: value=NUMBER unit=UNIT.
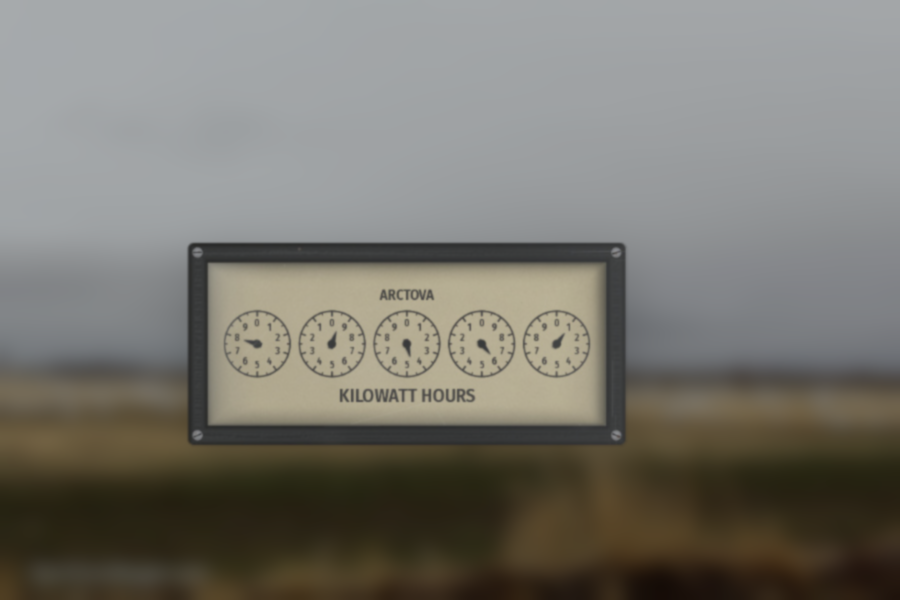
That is value=79461 unit=kWh
